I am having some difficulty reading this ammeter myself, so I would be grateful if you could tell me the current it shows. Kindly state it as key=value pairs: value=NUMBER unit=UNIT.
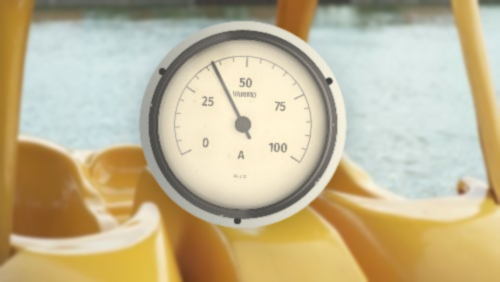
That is value=37.5 unit=A
